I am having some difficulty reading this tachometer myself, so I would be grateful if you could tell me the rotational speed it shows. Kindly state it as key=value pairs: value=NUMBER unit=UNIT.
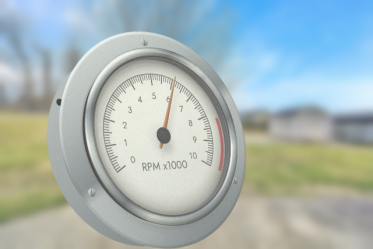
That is value=6000 unit=rpm
